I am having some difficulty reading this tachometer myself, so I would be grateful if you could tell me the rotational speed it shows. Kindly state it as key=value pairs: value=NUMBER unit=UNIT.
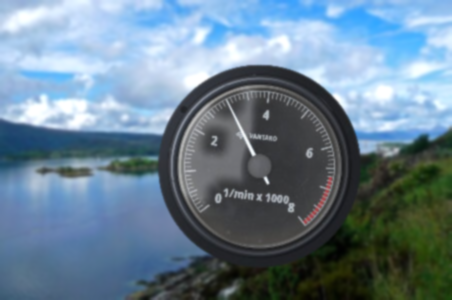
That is value=3000 unit=rpm
